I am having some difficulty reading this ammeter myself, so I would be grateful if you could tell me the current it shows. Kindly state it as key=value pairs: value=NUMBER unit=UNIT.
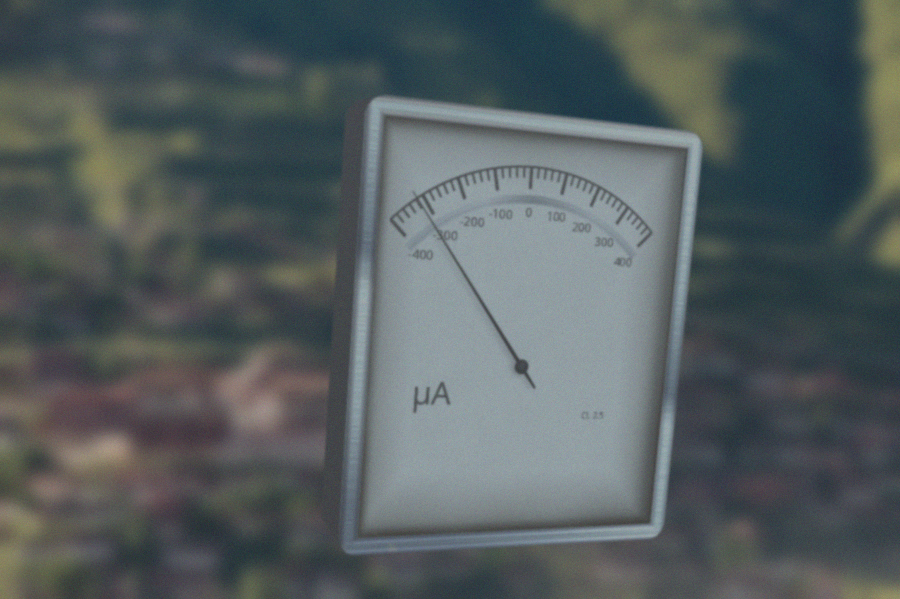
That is value=-320 unit=µA
